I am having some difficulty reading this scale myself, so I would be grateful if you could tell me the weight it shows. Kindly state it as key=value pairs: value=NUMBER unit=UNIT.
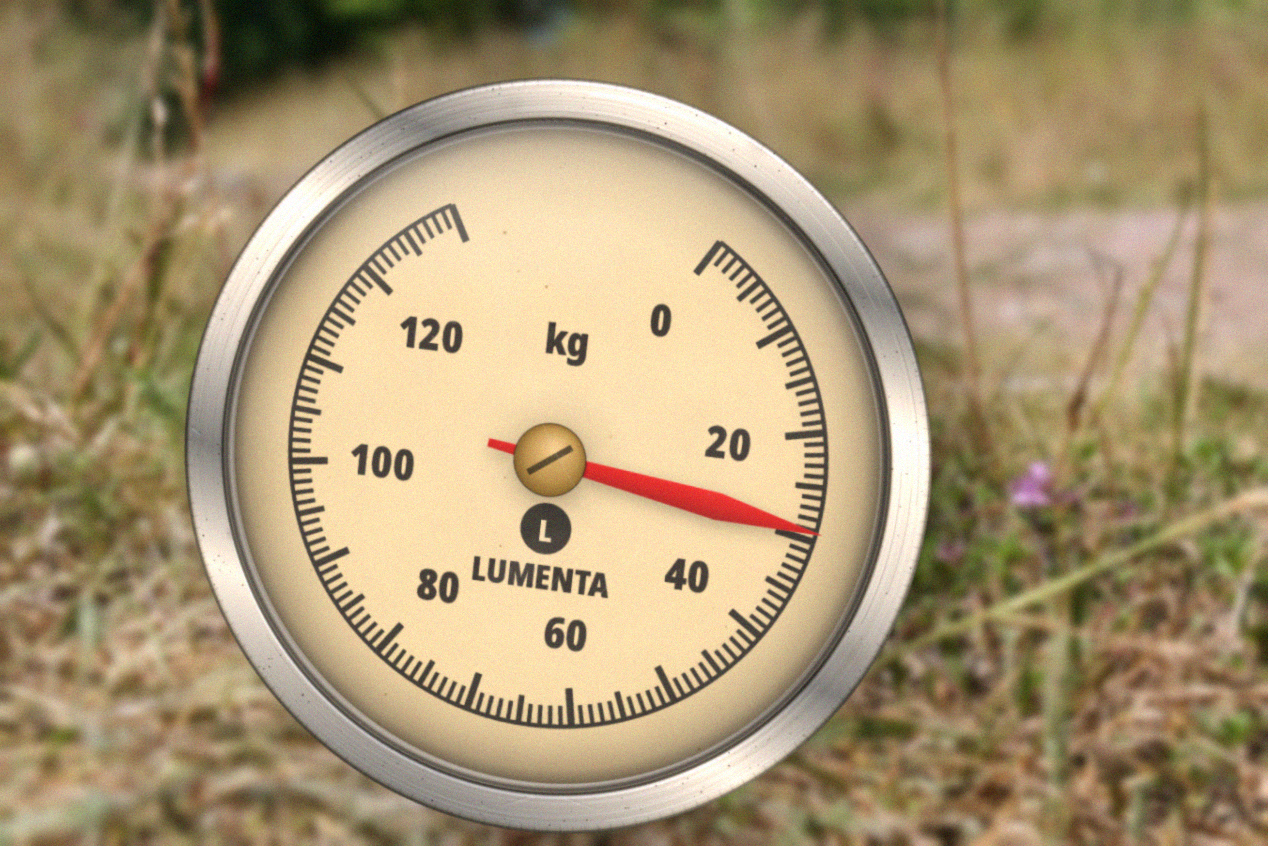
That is value=29 unit=kg
